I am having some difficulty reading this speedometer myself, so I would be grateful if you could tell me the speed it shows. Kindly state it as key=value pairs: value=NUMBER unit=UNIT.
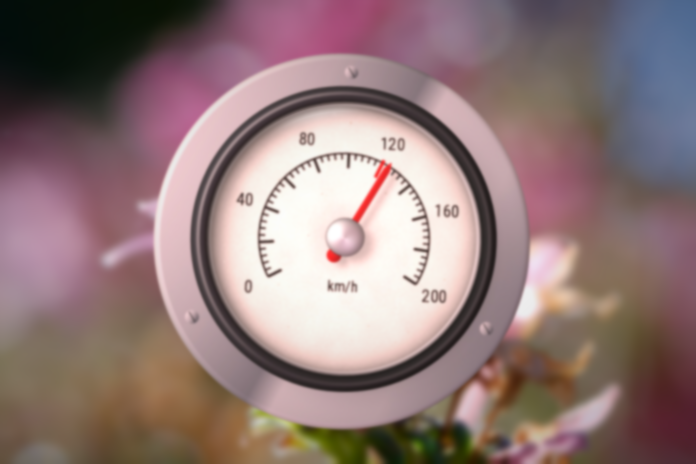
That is value=124 unit=km/h
